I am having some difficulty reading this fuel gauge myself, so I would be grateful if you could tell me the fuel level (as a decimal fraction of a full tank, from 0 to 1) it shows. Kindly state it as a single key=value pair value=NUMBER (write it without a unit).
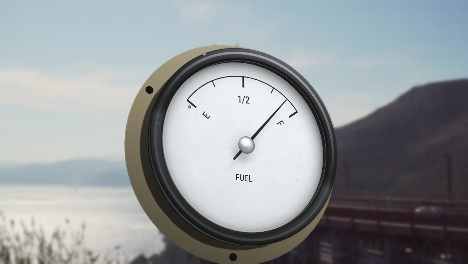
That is value=0.875
